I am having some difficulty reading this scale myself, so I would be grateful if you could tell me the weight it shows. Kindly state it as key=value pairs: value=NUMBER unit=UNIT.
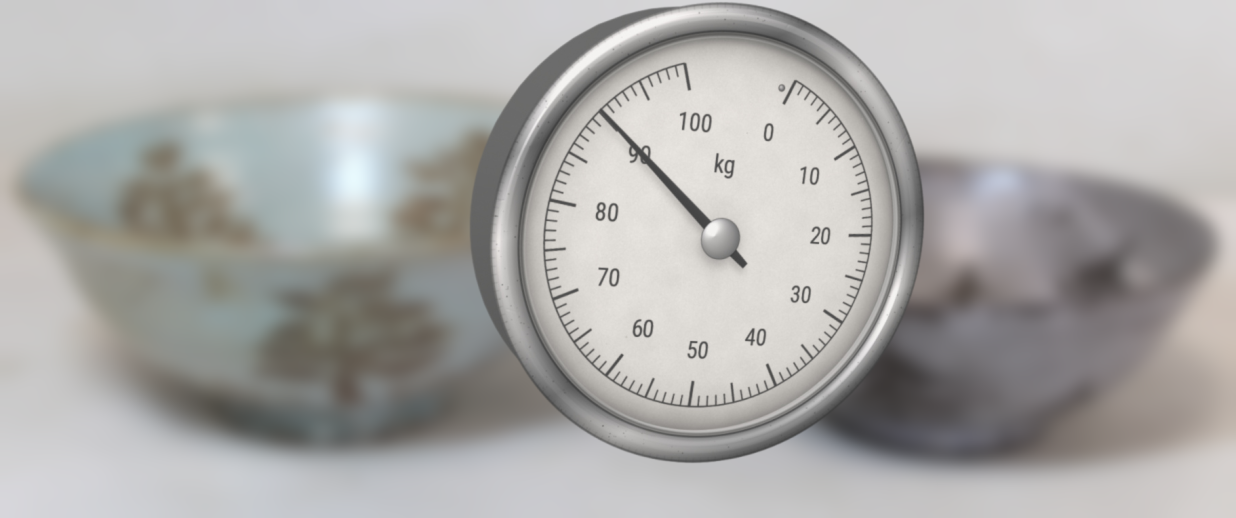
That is value=90 unit=kg
